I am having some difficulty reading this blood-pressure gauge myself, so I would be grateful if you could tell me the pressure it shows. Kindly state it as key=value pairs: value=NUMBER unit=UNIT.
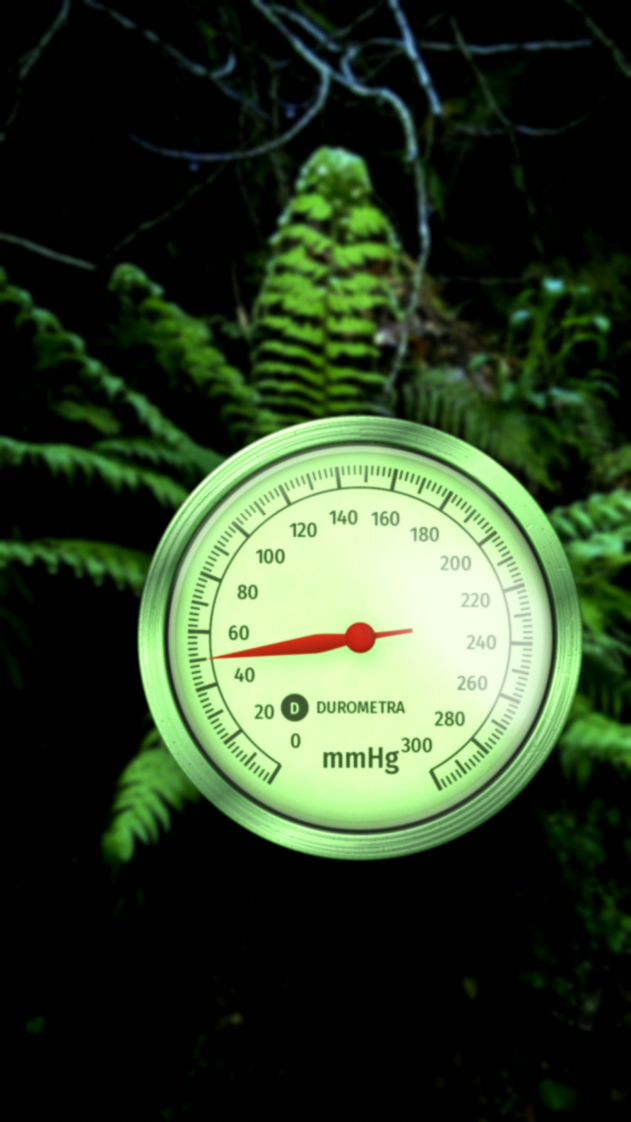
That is value=50 unit=mmHg
